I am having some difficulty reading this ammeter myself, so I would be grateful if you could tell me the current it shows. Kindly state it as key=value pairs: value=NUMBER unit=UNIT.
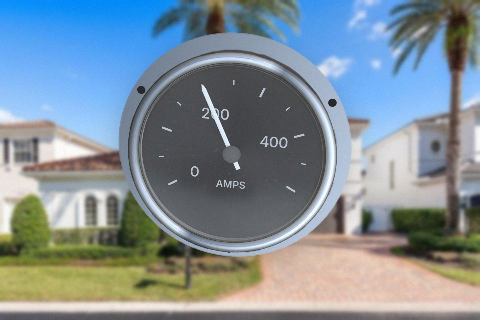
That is value=200 unit=A
